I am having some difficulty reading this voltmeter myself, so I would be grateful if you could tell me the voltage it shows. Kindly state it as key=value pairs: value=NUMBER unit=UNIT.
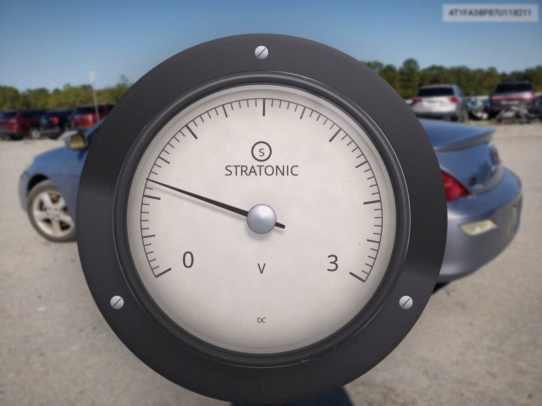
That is value=0.6 unit=V
